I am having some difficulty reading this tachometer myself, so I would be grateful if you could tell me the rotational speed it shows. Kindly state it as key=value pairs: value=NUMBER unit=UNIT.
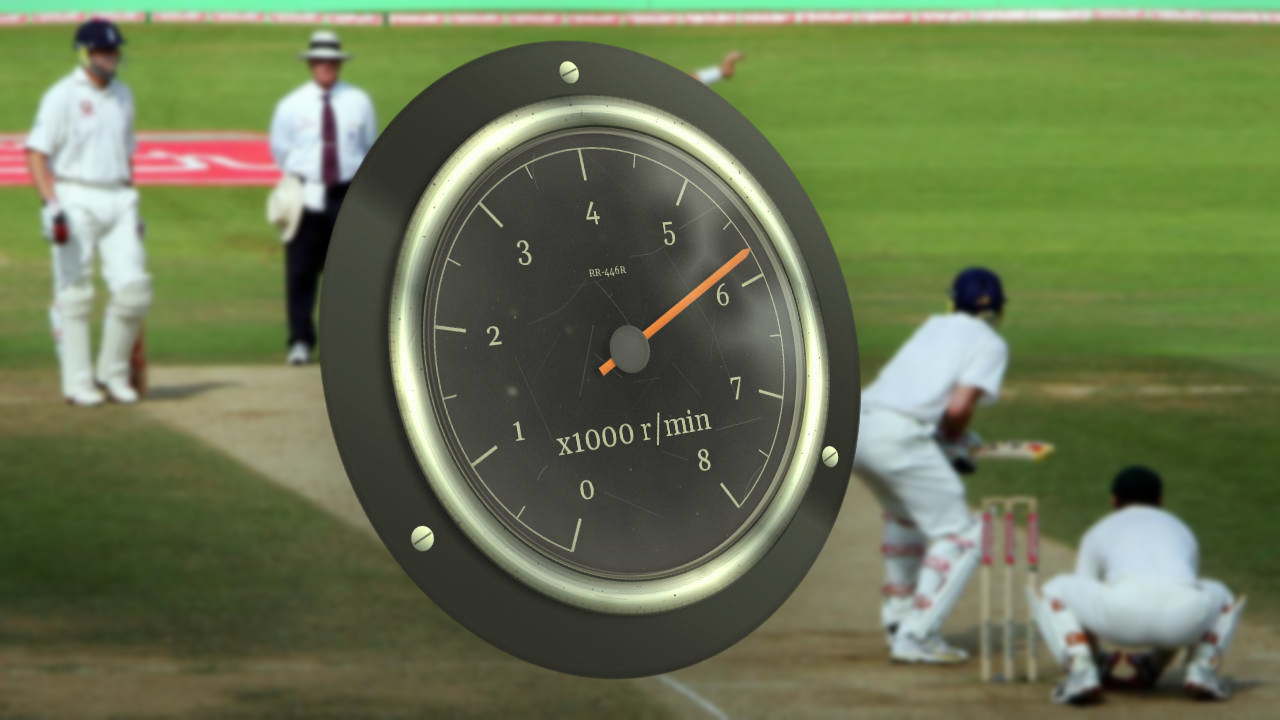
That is value=5750 unit=rpm
